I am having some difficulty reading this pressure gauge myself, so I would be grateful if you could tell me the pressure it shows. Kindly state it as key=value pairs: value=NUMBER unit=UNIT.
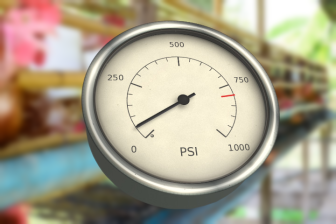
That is value=50 unit=psi
